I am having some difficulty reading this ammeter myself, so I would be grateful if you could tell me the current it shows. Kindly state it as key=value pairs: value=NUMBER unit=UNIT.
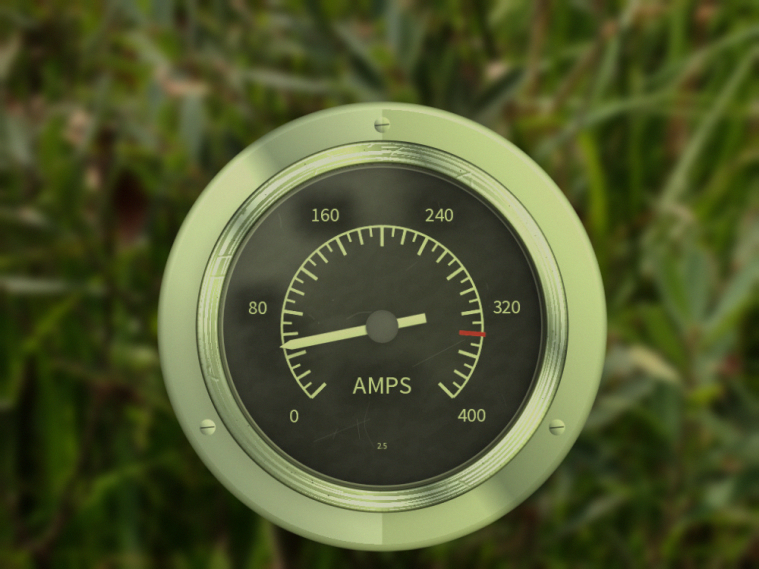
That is value=50 unit=A
